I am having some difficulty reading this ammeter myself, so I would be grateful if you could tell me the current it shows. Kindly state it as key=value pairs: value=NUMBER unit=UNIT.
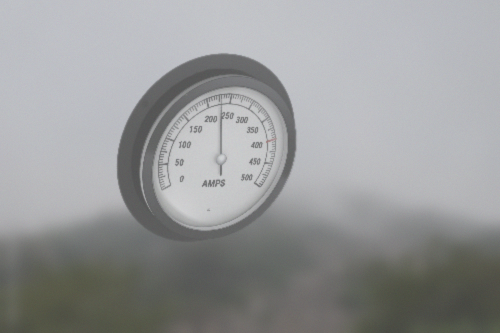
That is value=225 unit=A
